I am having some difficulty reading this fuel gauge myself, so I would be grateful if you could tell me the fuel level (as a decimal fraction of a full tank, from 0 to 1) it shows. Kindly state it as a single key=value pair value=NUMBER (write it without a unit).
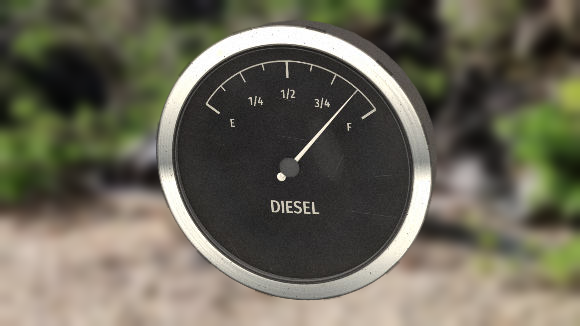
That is value=0.875
